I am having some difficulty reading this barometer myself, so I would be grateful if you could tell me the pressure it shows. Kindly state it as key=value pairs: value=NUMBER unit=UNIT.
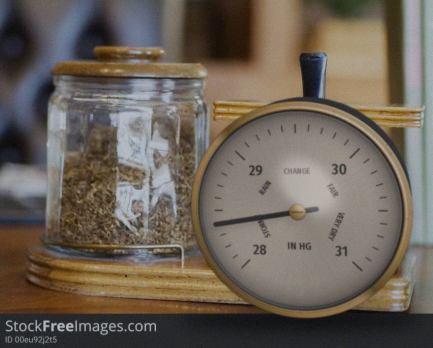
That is value=28.4 unit=inHg
